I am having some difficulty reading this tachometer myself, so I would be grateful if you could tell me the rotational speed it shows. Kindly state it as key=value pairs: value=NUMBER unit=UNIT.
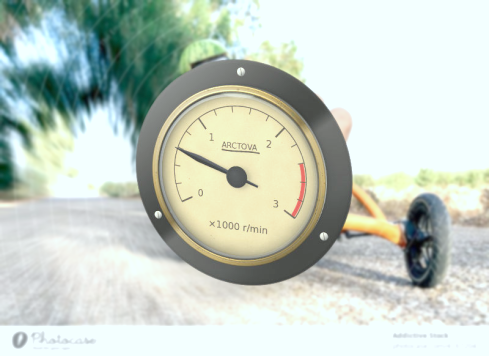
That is value=600 unit=rpm
